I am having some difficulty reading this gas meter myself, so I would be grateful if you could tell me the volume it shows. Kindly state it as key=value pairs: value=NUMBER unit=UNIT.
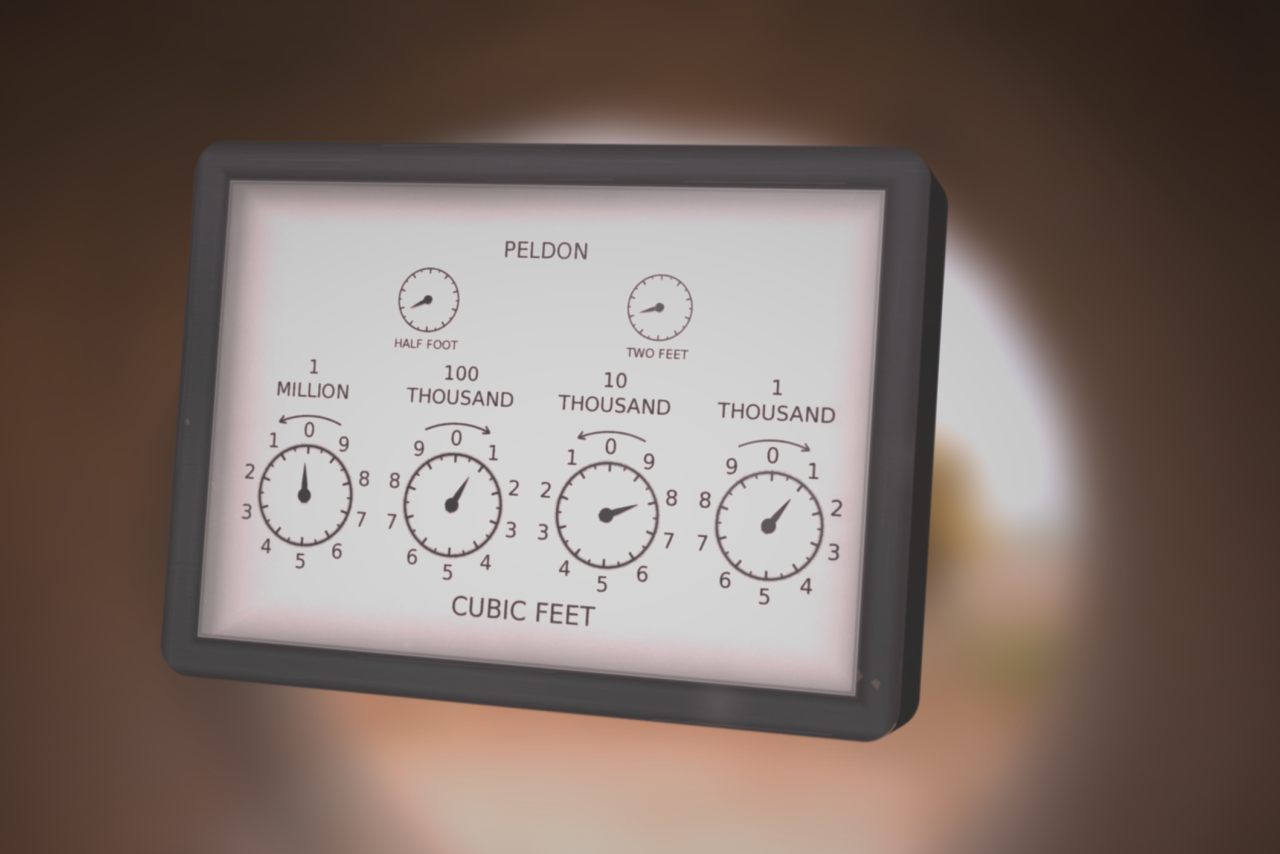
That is value=8100 unit=ft³
